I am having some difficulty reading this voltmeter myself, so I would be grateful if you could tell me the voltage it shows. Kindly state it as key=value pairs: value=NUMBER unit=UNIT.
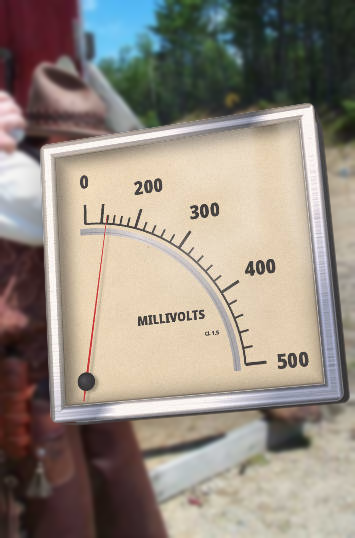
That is value=120 unit=mV
